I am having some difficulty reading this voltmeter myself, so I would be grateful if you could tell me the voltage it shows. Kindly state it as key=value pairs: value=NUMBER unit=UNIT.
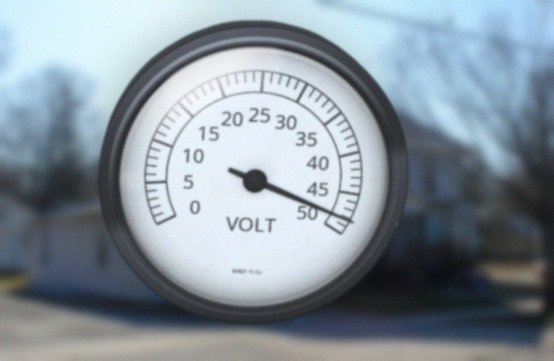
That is value=48 unit=V
